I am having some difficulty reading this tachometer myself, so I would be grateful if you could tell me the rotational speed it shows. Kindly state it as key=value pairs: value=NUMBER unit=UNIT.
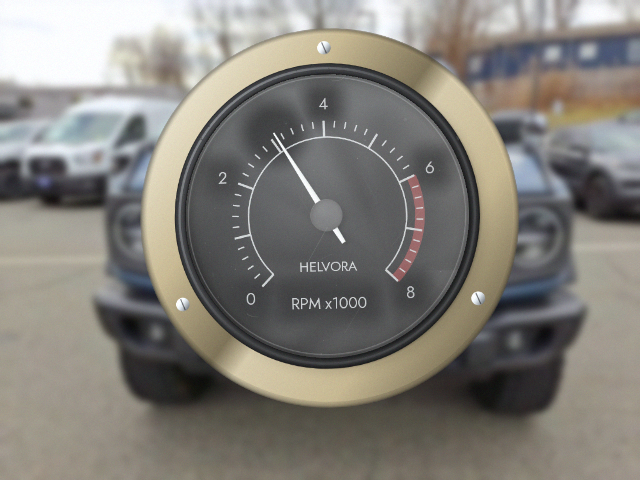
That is value=3100 unit=rpm
